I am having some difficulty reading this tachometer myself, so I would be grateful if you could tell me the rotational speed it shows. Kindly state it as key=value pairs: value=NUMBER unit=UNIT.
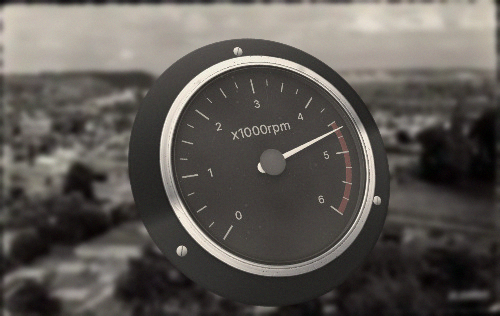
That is value=4625 unit=rpm
